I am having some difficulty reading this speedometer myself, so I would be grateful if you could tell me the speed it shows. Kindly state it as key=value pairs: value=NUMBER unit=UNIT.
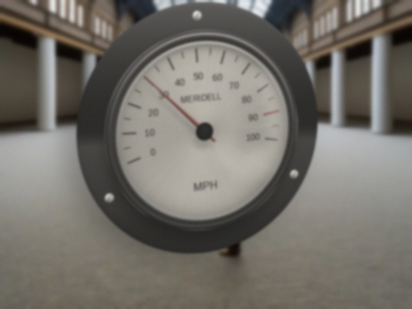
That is value=30 unit=mph
